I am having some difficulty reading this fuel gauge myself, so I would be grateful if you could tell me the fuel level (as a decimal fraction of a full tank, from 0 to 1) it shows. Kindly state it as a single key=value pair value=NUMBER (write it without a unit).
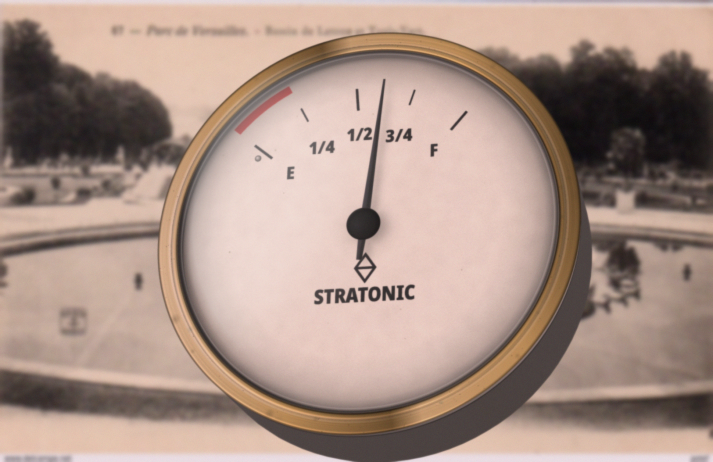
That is value=0.625
